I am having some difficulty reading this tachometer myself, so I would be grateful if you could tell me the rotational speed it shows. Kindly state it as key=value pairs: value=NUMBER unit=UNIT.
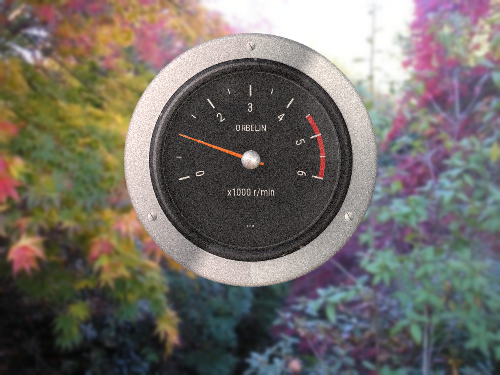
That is value=1000 unit=rpm
